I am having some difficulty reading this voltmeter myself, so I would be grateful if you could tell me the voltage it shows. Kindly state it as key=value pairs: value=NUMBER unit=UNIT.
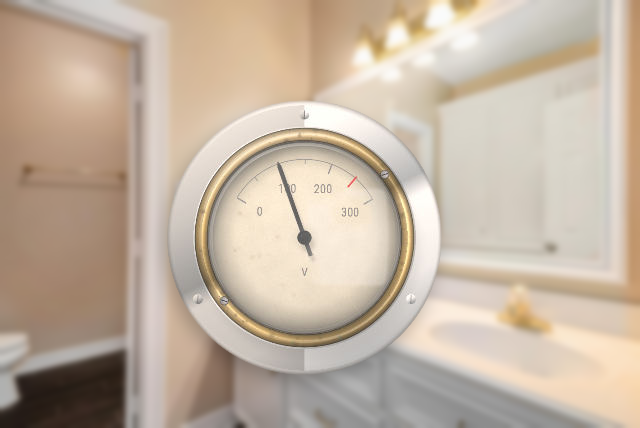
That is value=100 unit=V
